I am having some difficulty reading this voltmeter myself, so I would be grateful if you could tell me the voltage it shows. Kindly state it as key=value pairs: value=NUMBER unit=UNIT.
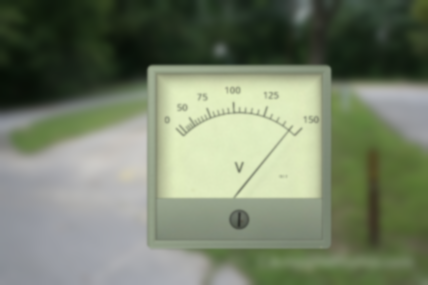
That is value=145 unit=V
